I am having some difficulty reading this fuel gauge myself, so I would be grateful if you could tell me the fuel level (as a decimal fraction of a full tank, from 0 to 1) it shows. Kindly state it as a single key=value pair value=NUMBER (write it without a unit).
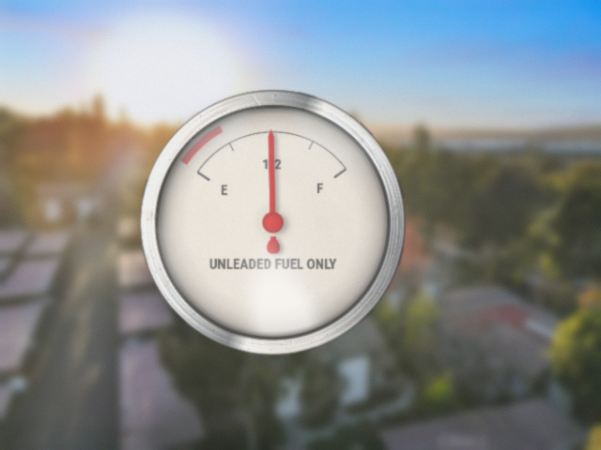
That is value=0.5
